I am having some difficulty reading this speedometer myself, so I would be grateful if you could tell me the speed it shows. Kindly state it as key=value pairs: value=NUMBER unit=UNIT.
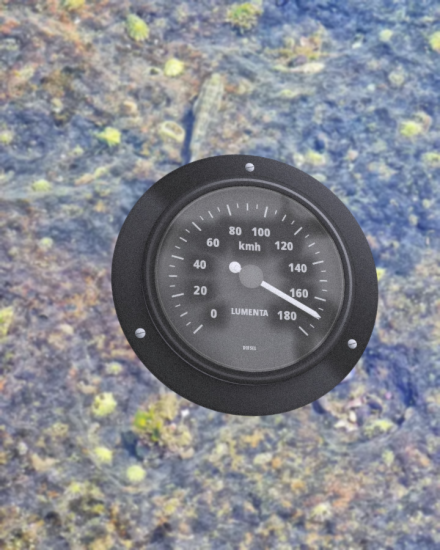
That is value=170 unit=km/h
